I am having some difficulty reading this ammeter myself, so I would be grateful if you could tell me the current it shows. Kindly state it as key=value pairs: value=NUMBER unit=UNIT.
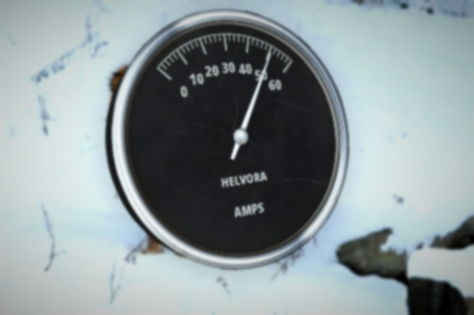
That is value=50 unit=A
